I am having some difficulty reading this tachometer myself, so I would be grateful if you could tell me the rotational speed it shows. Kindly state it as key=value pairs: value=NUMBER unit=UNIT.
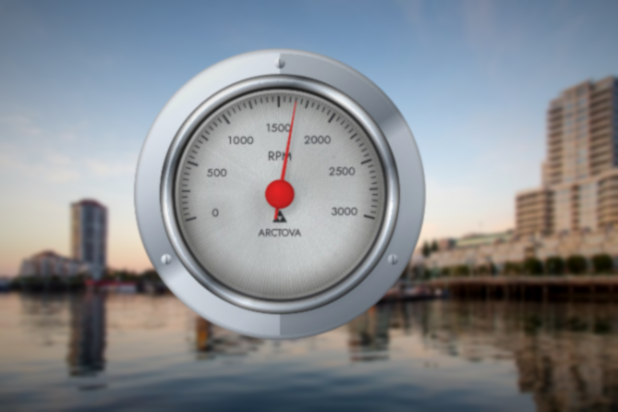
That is value=1650 unit=rpm
